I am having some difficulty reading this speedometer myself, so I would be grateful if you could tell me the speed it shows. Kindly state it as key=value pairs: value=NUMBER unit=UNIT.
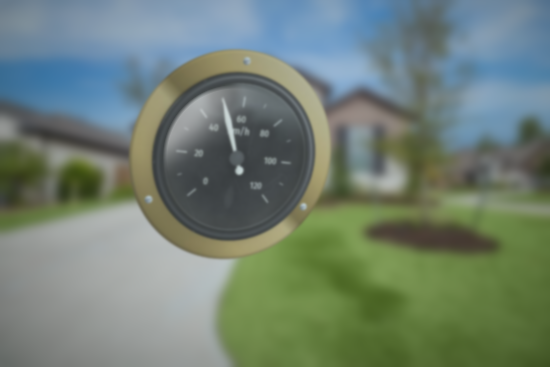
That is value=50 unit=km/h
